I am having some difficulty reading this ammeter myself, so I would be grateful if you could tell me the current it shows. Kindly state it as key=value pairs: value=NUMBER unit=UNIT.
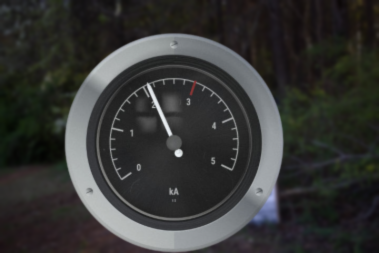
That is value=2.1 unit=kA
